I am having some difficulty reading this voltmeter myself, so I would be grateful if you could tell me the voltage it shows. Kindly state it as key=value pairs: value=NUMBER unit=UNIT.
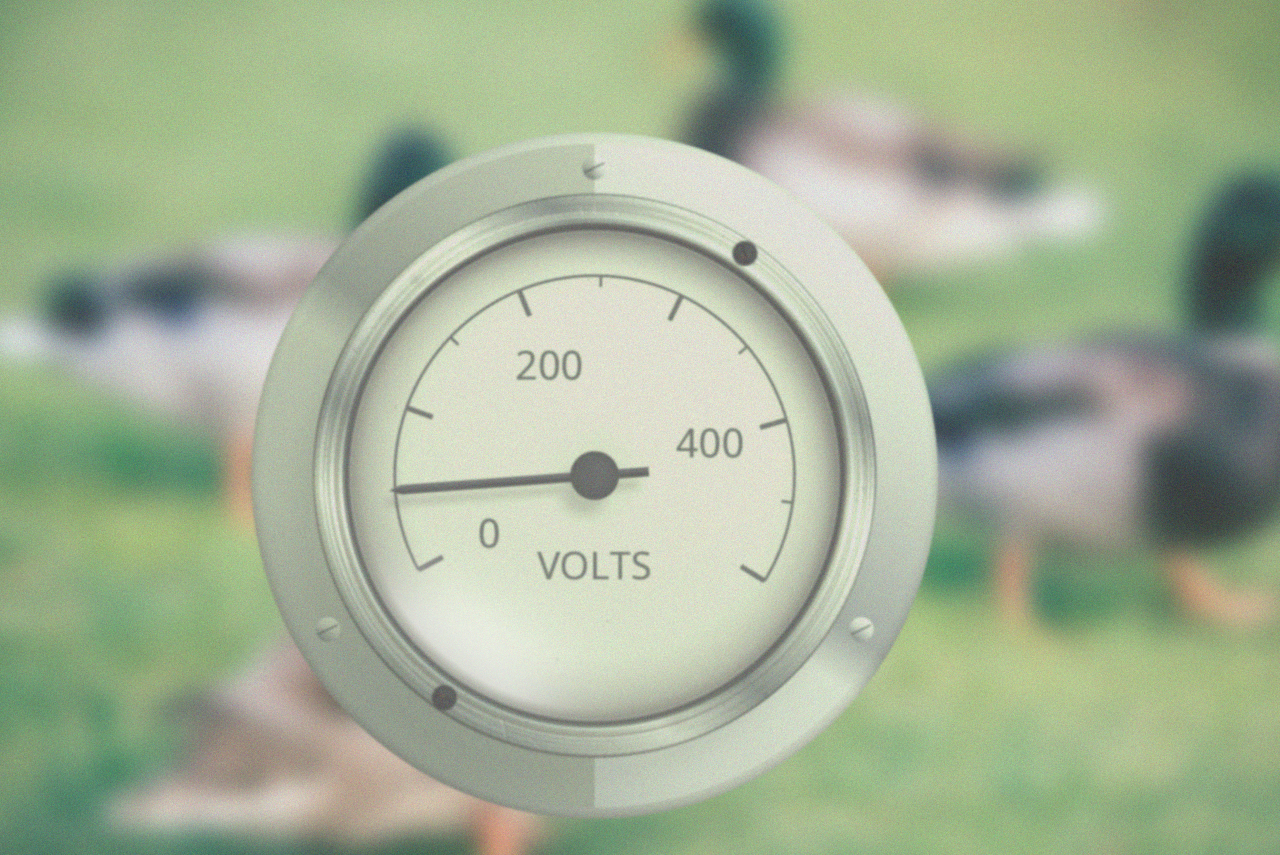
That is value=50 unit=V
